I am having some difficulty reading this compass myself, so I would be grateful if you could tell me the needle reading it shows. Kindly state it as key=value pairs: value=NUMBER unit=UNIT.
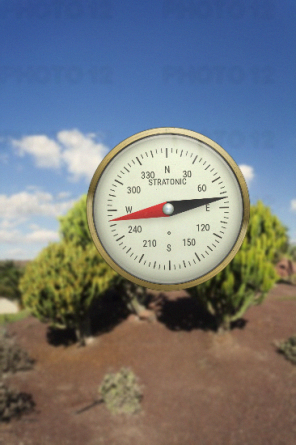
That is value=260 unit=°
